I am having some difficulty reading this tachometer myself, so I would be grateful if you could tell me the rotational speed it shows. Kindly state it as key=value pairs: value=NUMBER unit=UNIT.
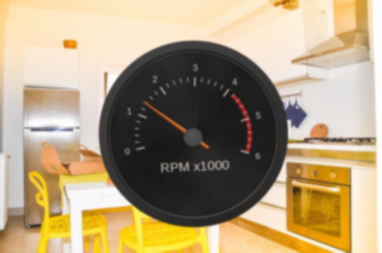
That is value=1400 unit=rpm
